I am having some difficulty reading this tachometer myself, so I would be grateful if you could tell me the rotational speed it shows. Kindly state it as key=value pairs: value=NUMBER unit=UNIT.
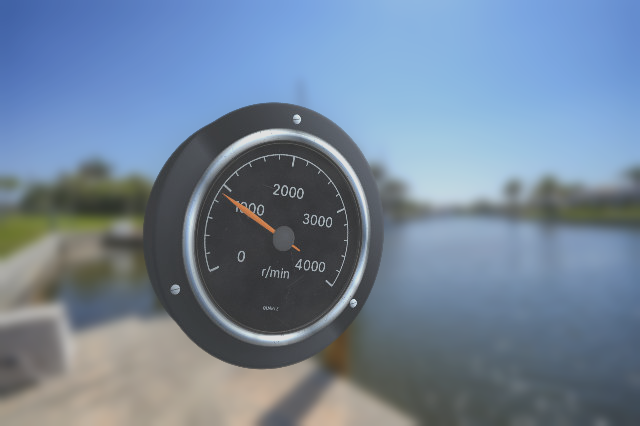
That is value=900 unit=rpm
